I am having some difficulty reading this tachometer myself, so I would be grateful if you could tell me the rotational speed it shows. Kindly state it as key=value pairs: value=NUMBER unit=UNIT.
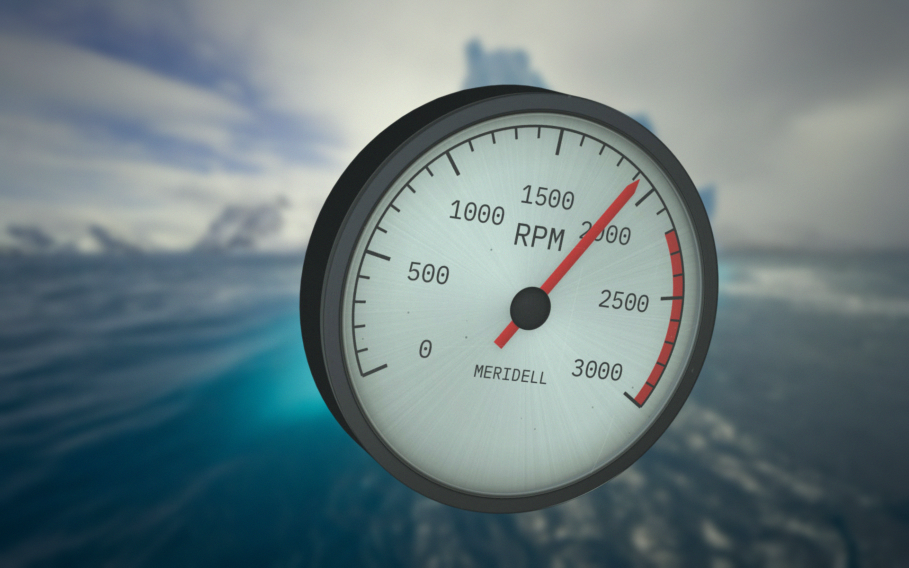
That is value=1900 unit=rpm
